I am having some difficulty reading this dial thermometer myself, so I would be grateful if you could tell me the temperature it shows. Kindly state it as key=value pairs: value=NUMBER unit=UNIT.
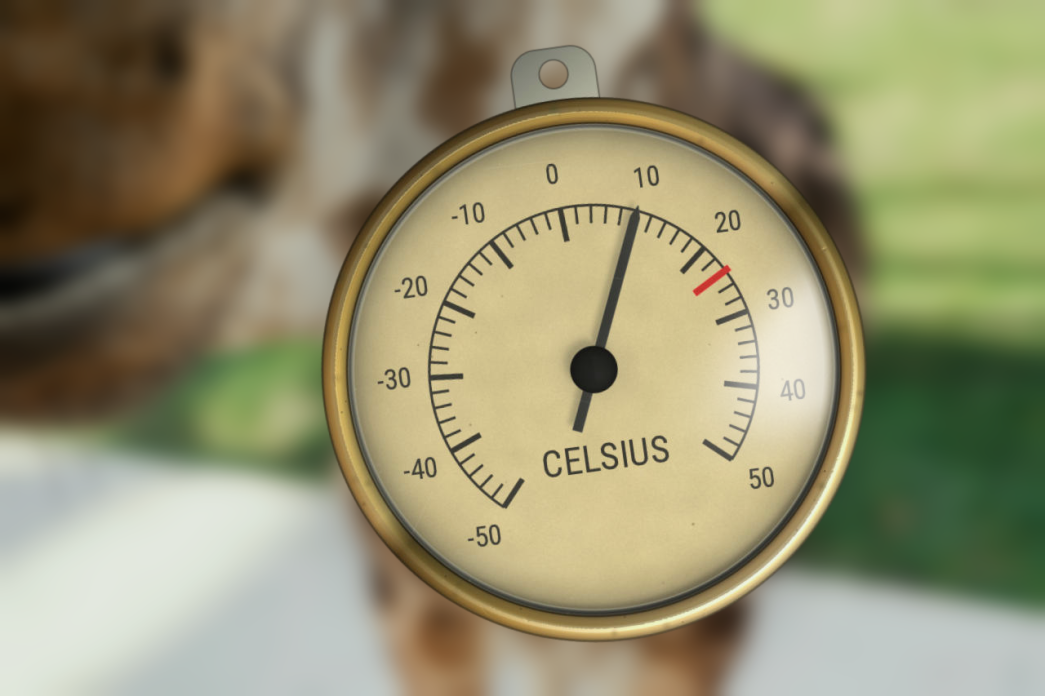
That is value=10 unit=°C
